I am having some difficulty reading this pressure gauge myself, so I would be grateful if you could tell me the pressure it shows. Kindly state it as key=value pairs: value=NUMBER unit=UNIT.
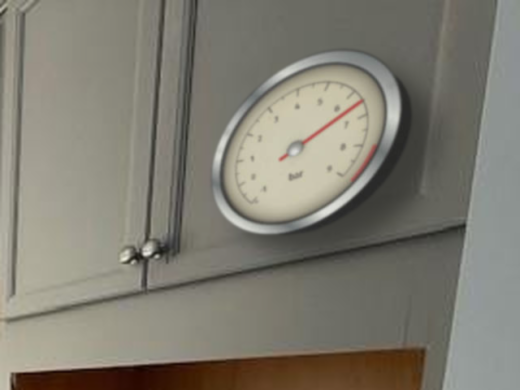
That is value=6.5 unit=bar
